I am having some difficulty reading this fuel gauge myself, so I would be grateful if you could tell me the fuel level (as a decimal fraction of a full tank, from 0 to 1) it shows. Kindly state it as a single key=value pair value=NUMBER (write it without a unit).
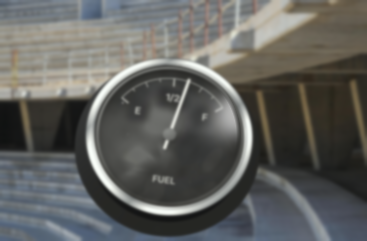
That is value=0.625
